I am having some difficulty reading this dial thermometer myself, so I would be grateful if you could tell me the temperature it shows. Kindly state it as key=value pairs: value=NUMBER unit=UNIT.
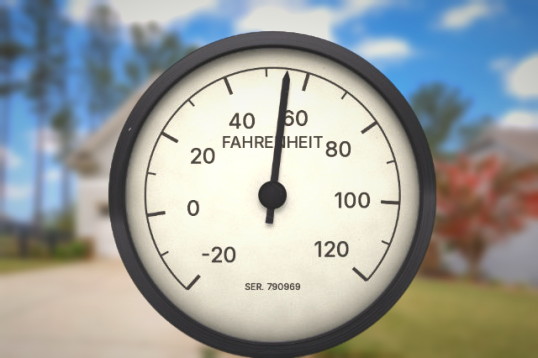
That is value=55 unit=°F
